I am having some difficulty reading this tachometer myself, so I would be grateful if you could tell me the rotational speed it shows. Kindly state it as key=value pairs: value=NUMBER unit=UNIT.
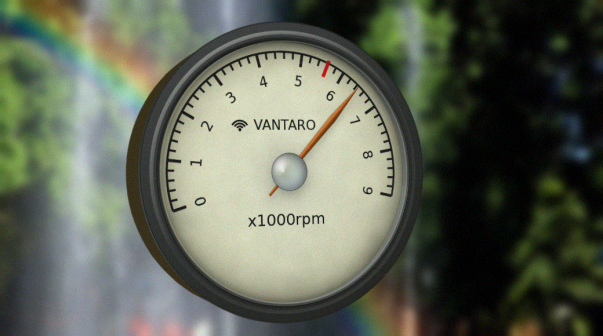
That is value=6400 unit=rpm
